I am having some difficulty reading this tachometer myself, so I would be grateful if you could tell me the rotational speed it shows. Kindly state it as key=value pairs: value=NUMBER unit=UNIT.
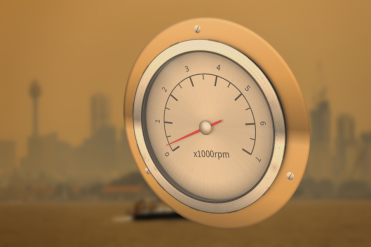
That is value=250 unit=rpm
